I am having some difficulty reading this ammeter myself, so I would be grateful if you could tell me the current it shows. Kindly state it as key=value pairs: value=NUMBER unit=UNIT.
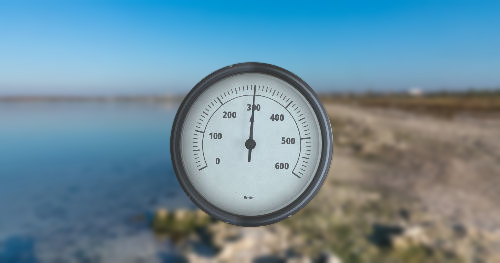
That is value=300 unit=A
